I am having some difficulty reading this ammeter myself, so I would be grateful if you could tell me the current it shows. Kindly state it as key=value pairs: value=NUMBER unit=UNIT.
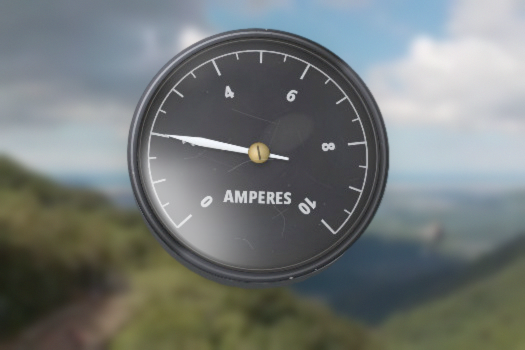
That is value=2 unit=A
